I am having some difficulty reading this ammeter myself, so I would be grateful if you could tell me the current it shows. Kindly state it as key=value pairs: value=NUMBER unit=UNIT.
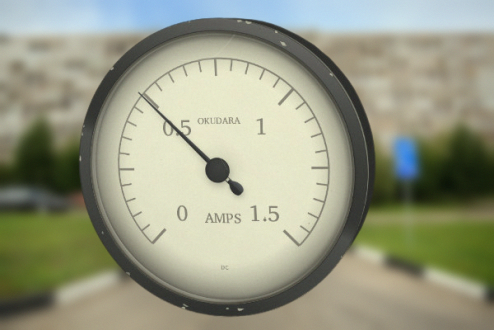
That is value=0.5 unit=A
